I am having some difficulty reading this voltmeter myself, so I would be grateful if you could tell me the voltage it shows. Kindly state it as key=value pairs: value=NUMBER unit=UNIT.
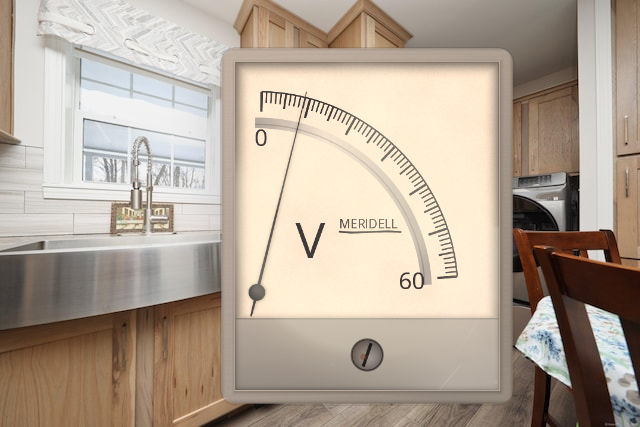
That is value=9 unit=V
